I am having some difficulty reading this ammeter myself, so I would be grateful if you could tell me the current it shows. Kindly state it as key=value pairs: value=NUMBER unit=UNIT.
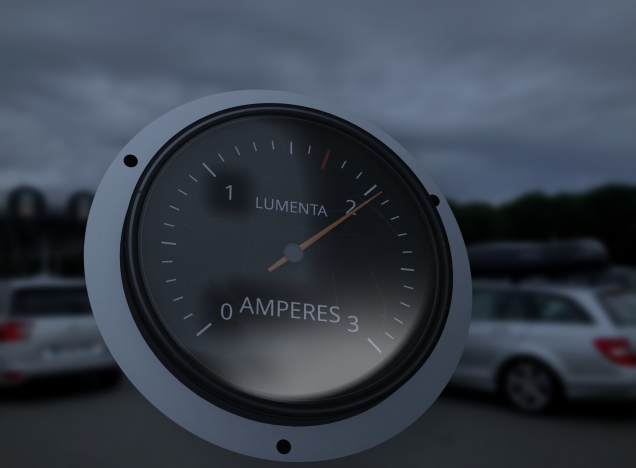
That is value=2.05 unit=A
